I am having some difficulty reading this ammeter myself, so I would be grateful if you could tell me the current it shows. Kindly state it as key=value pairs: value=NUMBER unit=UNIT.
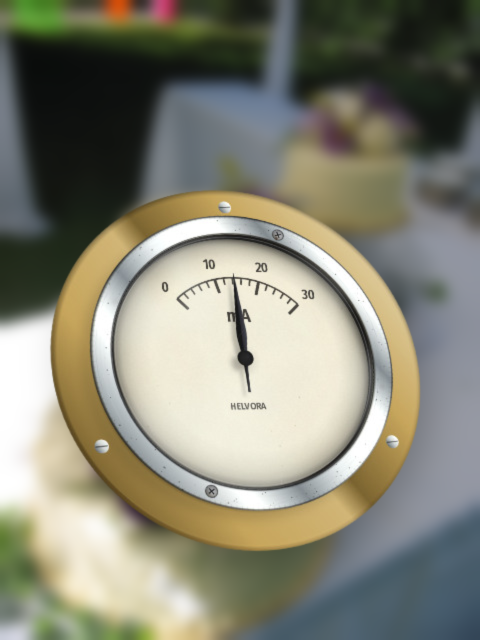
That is value=14 unit=mA
